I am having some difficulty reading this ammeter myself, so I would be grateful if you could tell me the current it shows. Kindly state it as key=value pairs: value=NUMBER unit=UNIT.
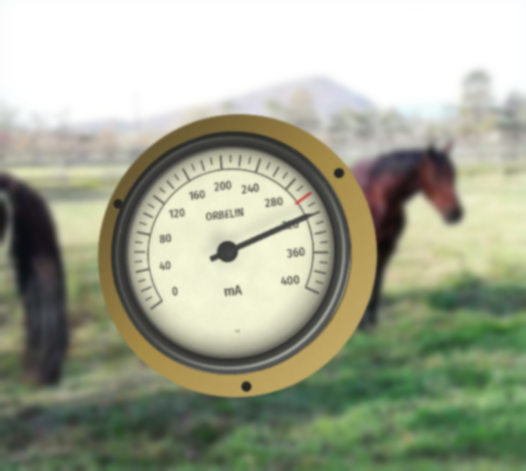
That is value=320 unit=mA
